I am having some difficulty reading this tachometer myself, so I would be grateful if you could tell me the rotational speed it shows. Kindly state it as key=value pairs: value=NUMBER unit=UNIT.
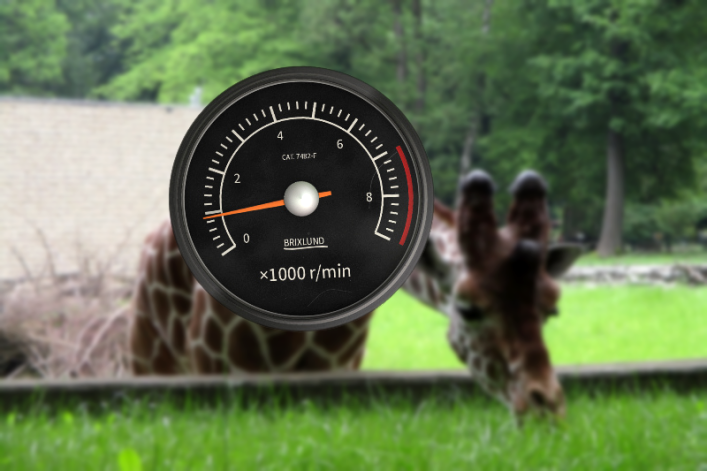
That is value=900 unit=rpm
